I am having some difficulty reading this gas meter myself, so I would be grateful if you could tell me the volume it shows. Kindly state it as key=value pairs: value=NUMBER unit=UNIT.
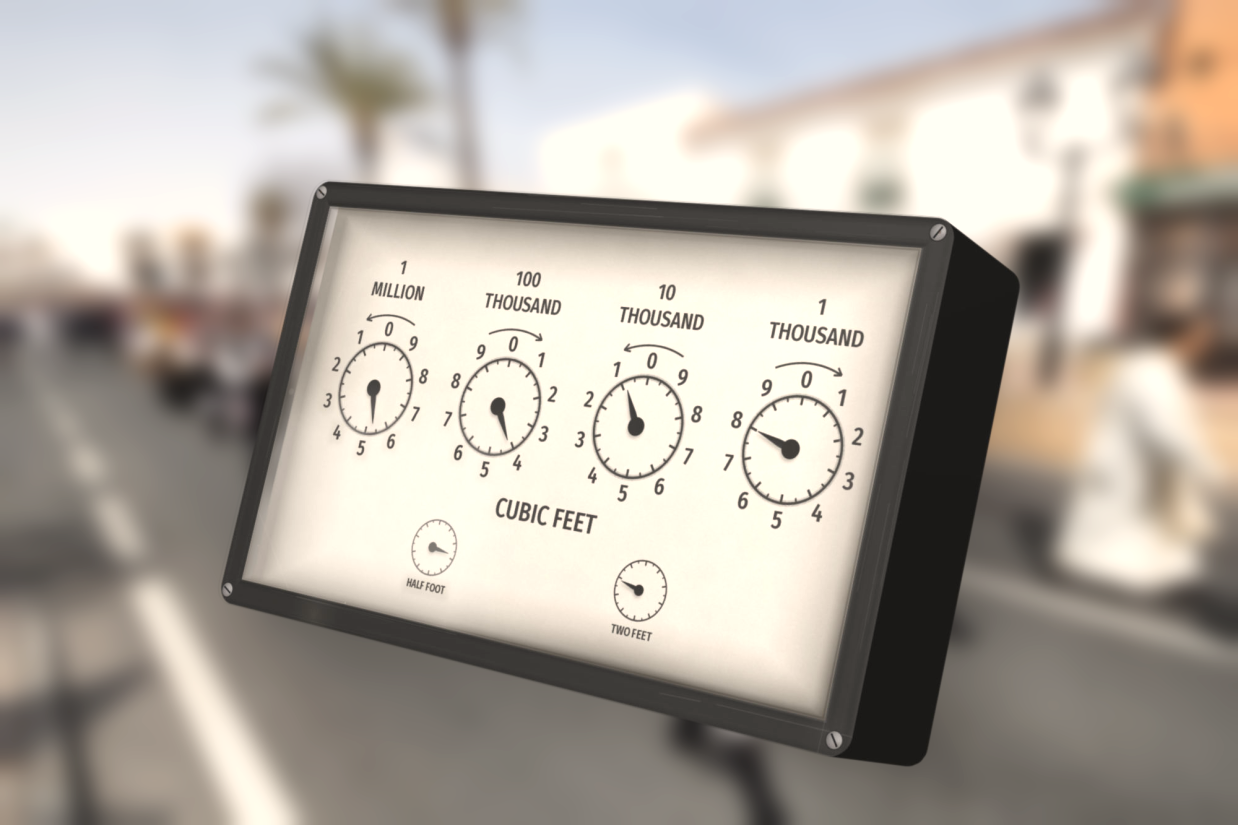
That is value=540800 unit=ft³
